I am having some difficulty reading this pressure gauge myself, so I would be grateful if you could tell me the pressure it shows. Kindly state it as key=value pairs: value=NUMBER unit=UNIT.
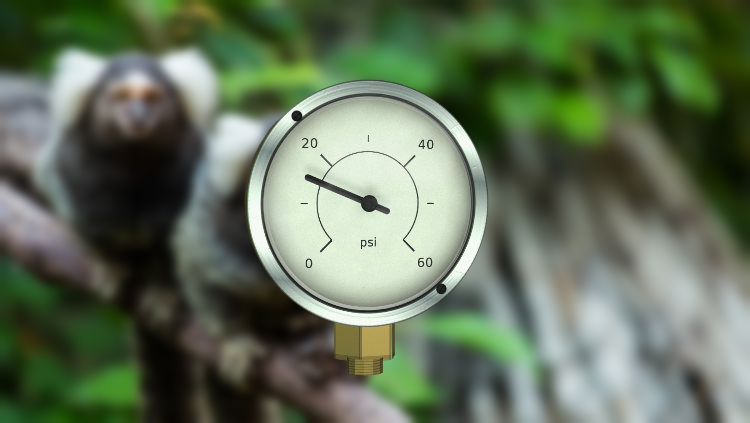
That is value=15 unit=psi
